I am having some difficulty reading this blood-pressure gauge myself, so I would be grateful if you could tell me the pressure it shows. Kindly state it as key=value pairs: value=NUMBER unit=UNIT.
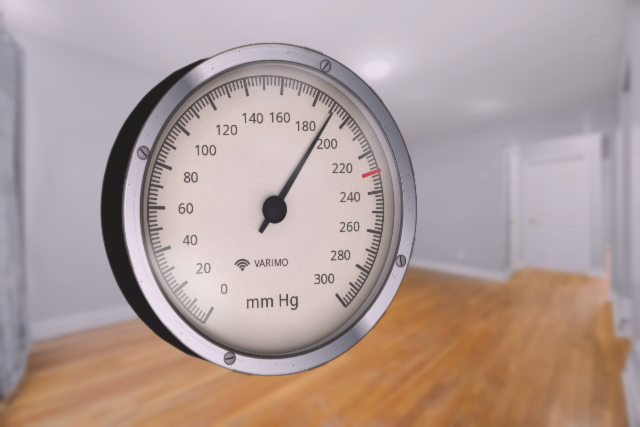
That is value=190 unit=mmHg
